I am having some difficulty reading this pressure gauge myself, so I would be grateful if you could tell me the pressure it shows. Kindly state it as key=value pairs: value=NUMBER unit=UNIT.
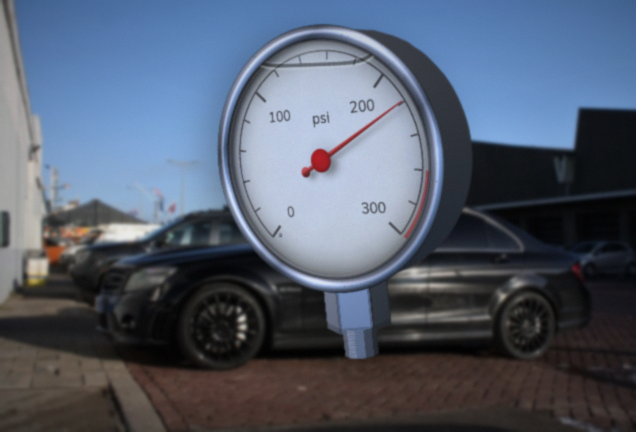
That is value=220 unit=psi
